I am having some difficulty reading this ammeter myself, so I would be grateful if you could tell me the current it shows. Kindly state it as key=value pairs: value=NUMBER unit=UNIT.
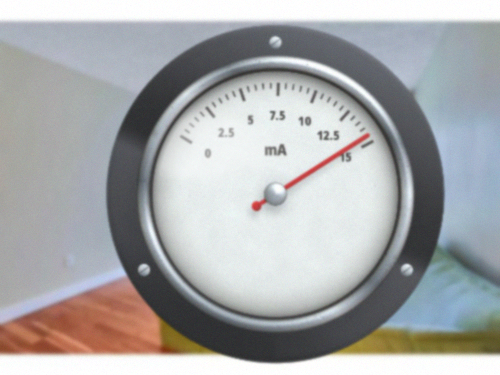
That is value=14.5 unit=mA
